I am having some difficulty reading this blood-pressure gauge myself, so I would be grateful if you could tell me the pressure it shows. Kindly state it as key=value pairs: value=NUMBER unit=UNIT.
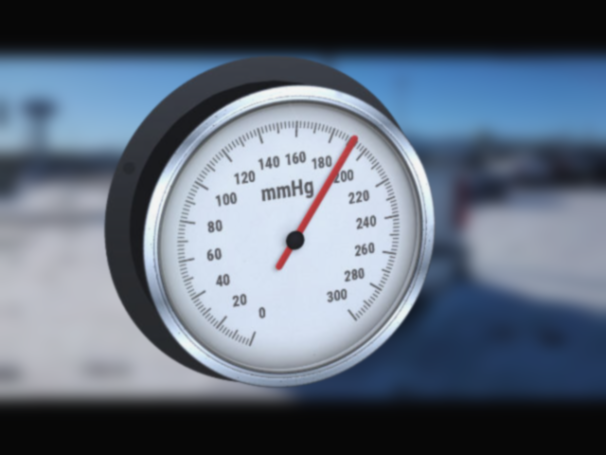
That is value=190 unit=mmHg
